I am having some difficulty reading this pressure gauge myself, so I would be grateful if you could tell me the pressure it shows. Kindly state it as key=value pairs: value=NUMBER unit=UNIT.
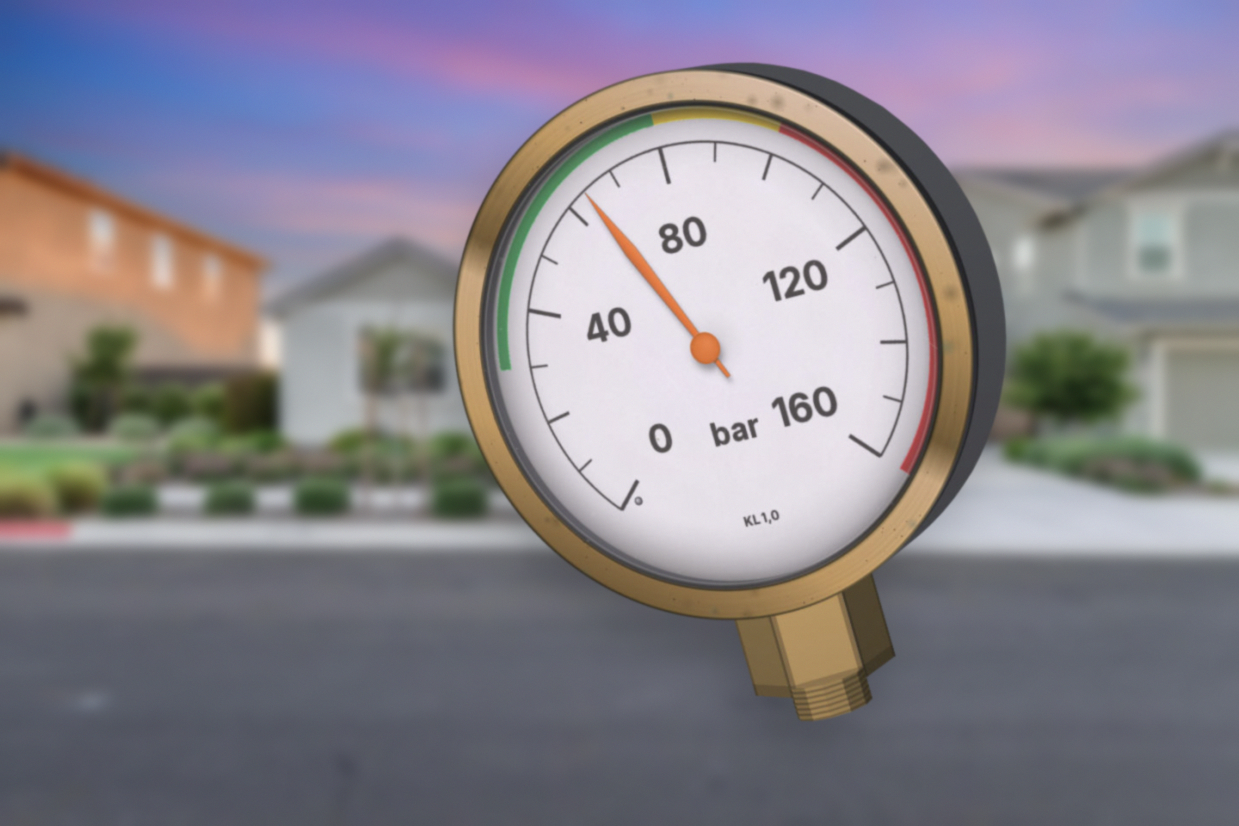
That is value=65 unit=bar
